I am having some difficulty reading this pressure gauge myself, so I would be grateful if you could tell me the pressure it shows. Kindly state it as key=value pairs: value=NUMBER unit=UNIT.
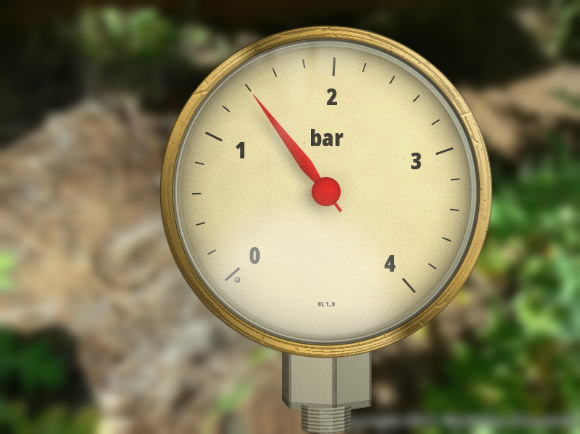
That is value=1.4 unit=bar
